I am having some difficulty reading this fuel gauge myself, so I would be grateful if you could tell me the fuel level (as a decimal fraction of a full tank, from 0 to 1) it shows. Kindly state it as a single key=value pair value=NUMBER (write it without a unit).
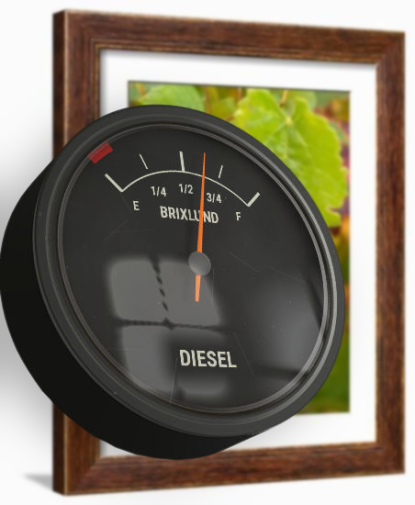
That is value=0.625
